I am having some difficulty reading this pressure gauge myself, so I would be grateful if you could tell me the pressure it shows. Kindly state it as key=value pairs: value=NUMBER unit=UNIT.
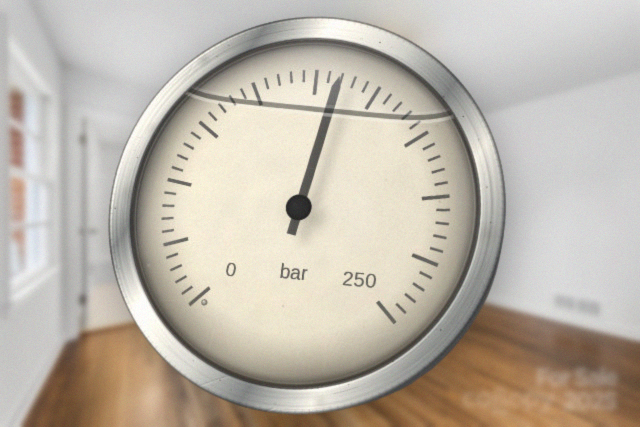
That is value=135 unit=bar
